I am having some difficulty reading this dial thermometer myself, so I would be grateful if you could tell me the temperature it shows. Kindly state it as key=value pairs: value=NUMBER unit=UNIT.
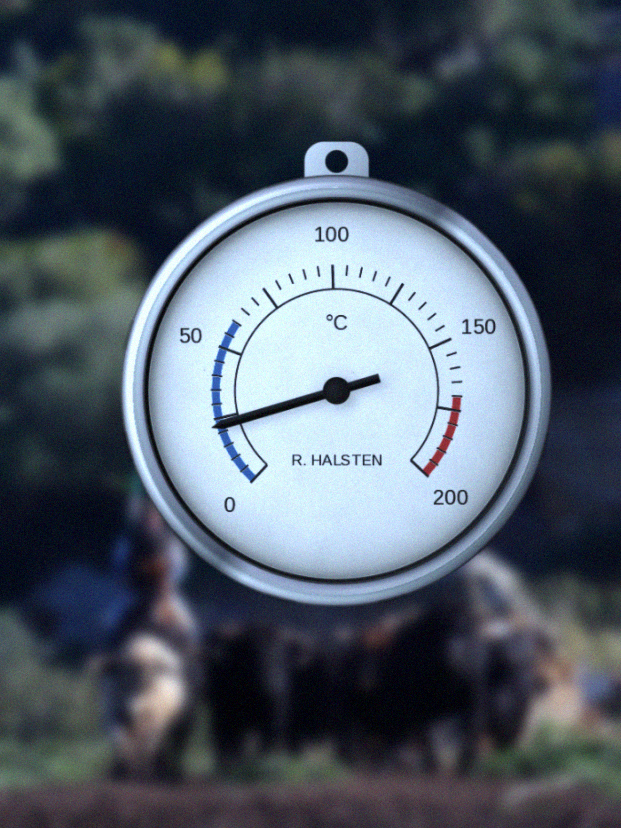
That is value=22.5 unit=°C
